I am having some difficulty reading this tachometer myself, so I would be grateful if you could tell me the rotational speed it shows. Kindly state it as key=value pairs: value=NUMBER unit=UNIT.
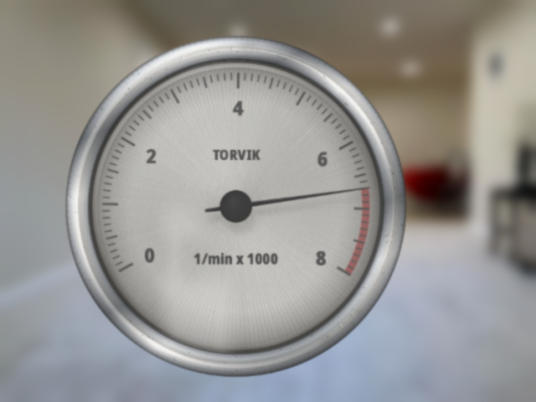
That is value=6700 unit=rpm
